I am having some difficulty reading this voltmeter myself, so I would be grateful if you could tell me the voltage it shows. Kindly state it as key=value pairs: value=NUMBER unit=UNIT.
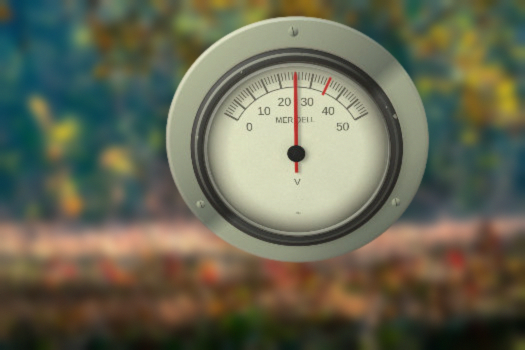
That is value=25 unit=V
